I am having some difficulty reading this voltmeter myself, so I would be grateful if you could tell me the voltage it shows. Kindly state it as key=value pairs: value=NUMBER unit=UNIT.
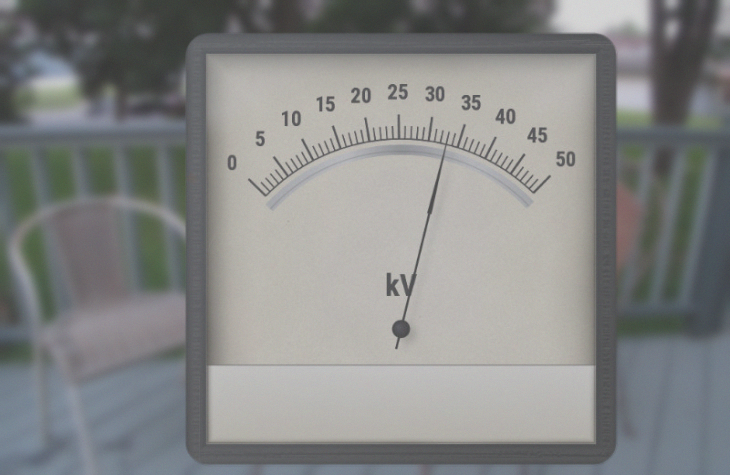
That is value=33 unit=kV
